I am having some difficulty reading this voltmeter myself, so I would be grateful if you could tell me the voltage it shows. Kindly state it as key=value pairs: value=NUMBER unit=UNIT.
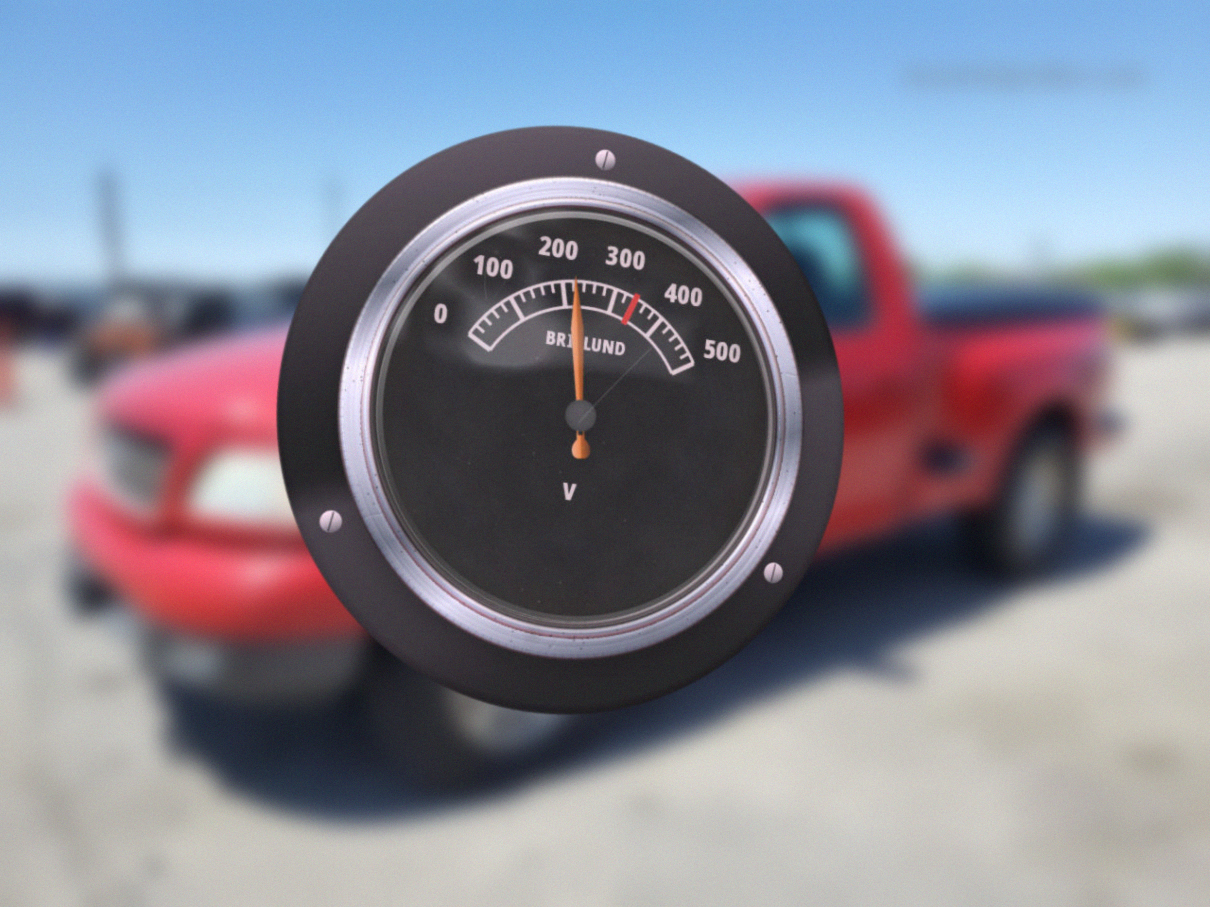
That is value=220 unit=V
